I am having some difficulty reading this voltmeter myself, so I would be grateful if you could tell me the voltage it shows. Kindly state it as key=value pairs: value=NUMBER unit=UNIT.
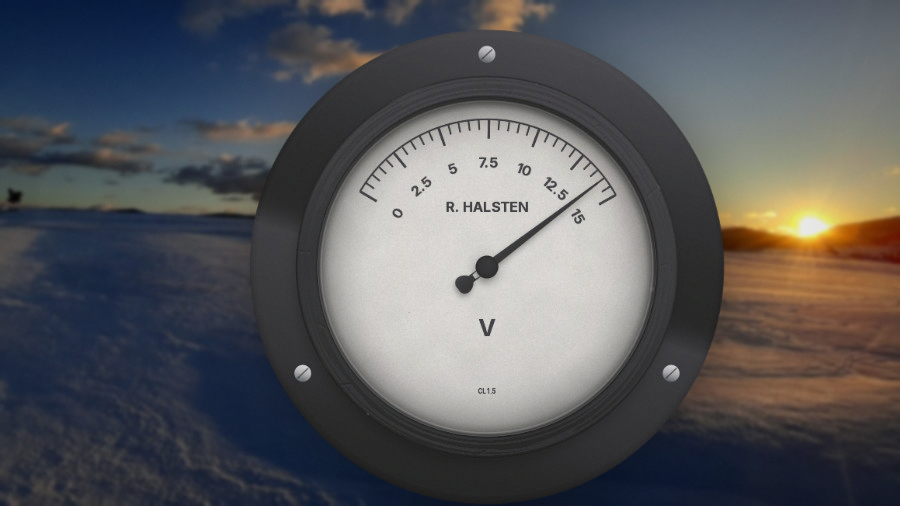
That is value=14 unit=V
